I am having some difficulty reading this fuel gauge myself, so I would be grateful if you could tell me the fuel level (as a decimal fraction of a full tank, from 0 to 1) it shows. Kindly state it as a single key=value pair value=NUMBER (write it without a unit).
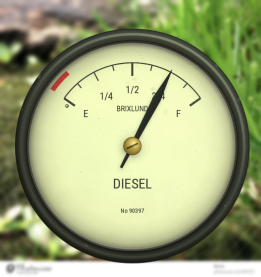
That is value=0.75
